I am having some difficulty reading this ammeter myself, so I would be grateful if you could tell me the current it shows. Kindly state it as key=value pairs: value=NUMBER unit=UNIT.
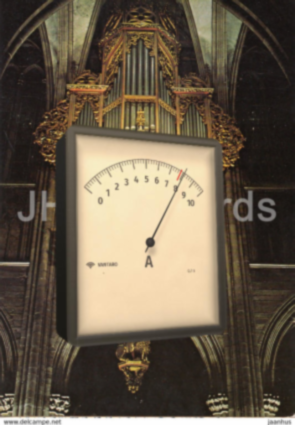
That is value=8 unit=A
